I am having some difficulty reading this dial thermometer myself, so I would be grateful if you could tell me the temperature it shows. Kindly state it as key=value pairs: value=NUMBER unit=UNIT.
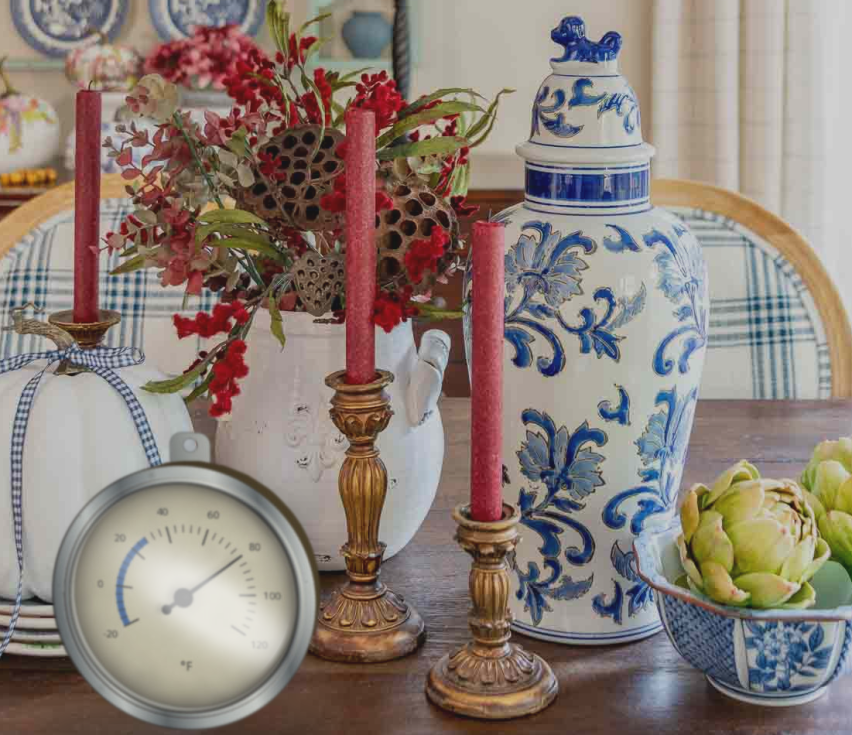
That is value=80 unit=°F
